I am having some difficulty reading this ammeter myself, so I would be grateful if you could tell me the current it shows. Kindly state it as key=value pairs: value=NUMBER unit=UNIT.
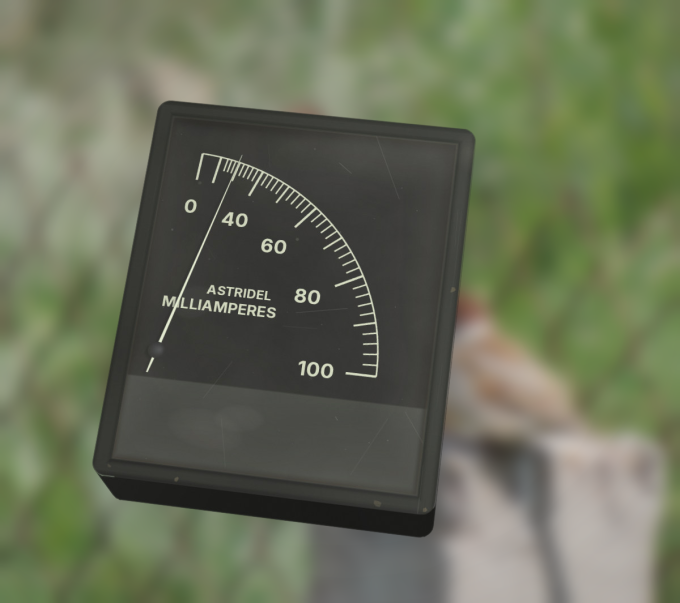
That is value=30 unit=mA
